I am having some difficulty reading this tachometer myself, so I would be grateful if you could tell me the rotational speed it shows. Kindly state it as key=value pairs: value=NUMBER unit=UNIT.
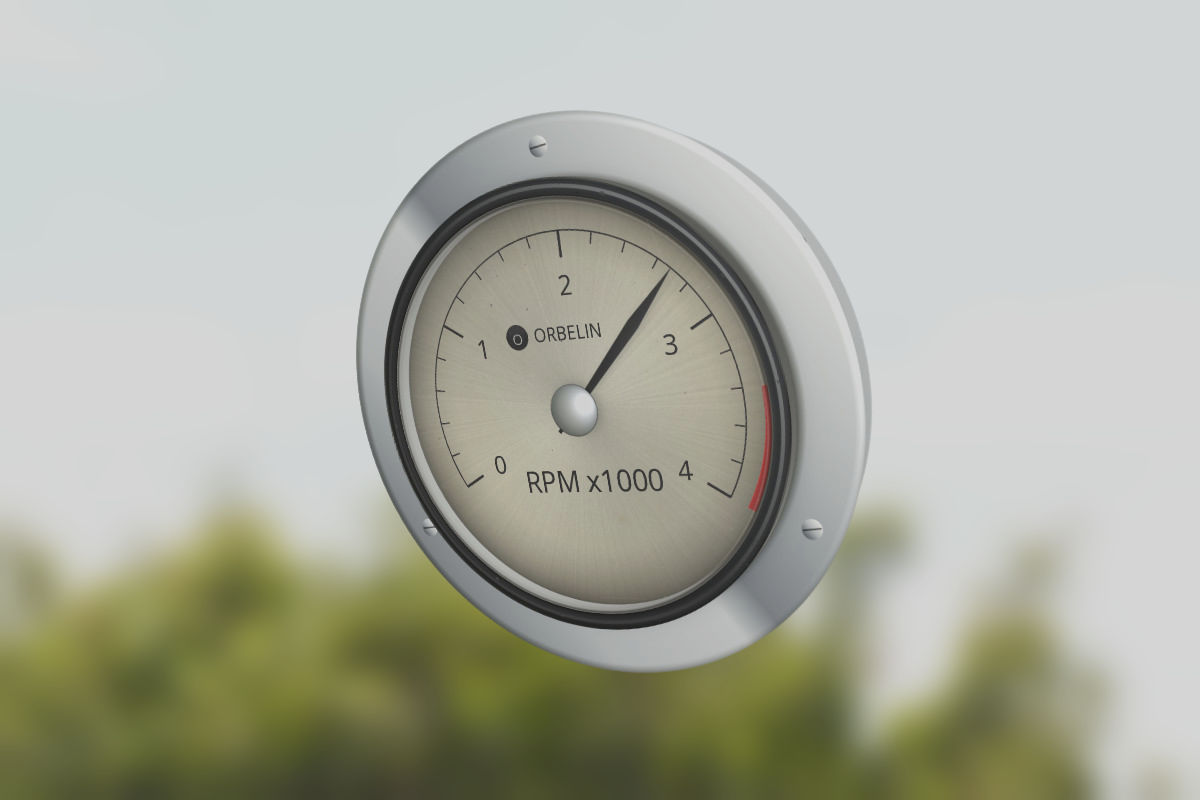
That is value=2700 unit=rpm
